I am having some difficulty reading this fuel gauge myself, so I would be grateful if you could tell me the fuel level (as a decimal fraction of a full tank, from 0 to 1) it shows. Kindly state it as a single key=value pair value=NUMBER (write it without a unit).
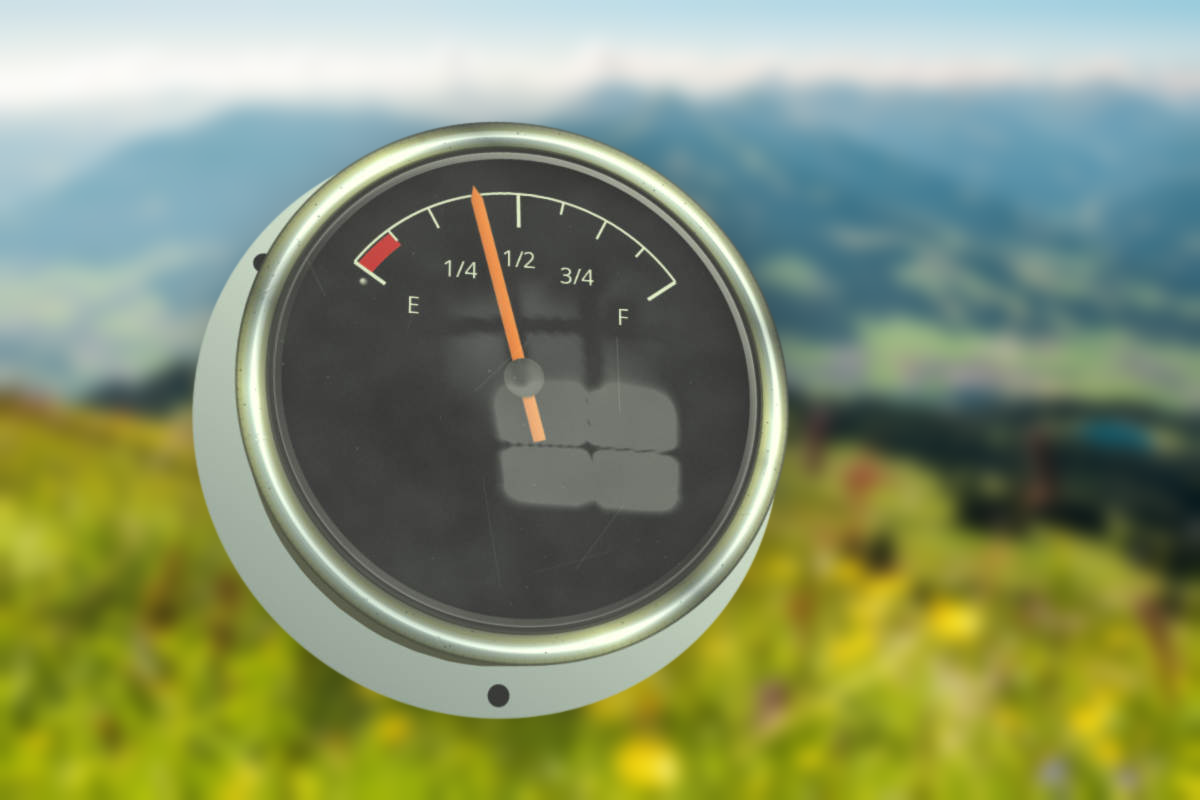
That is value=0.375
